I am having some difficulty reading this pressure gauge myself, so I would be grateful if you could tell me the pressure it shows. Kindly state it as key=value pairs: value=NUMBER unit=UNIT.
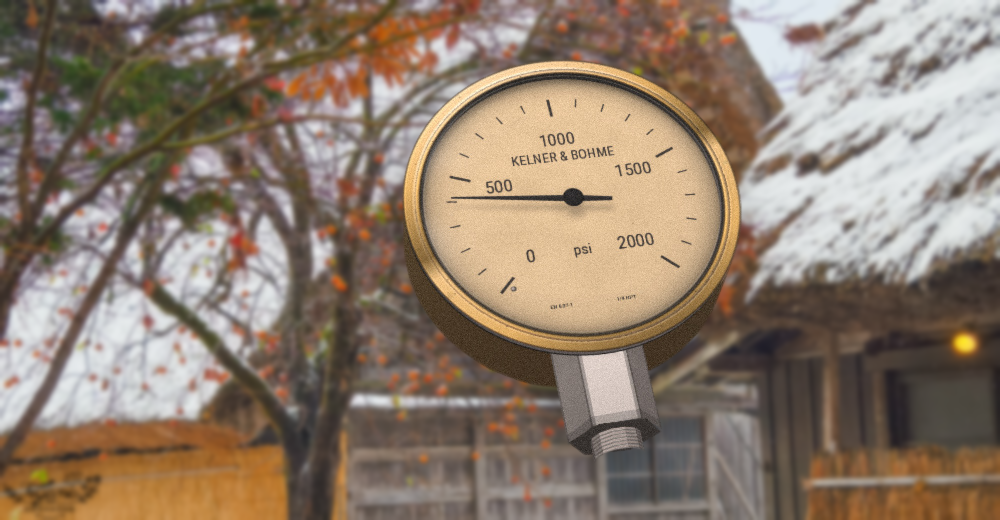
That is value=400 unit=psi
